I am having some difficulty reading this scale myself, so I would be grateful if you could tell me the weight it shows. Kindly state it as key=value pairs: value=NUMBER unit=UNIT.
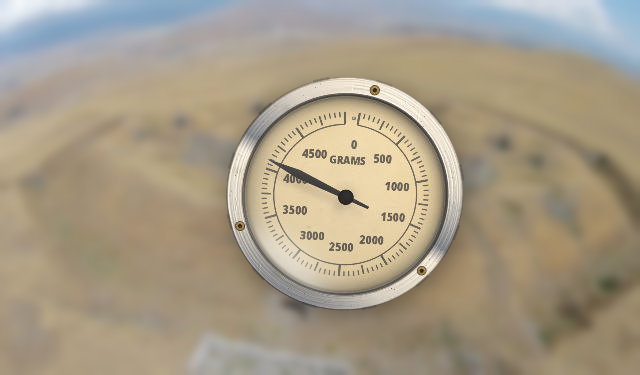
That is value=4100 unit=g
